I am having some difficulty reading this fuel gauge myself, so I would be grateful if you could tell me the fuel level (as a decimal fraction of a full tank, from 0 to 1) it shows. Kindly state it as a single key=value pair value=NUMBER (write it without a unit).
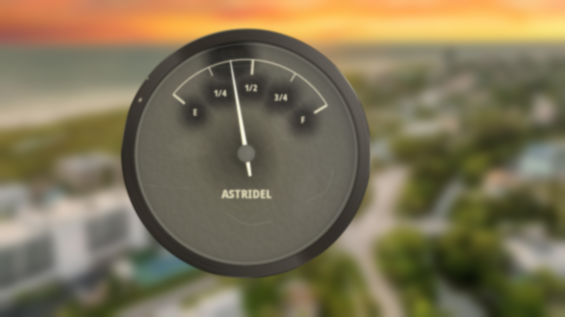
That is value=0.375
